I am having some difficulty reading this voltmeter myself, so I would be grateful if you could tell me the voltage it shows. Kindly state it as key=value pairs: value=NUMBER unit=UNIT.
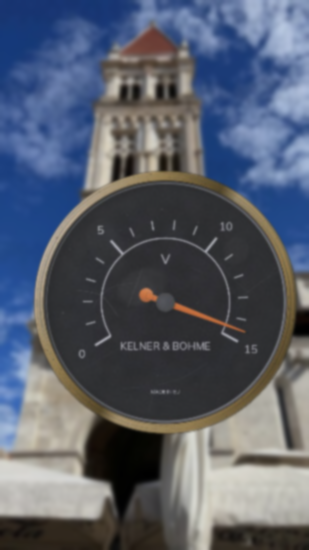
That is value=14.5 unit=V
